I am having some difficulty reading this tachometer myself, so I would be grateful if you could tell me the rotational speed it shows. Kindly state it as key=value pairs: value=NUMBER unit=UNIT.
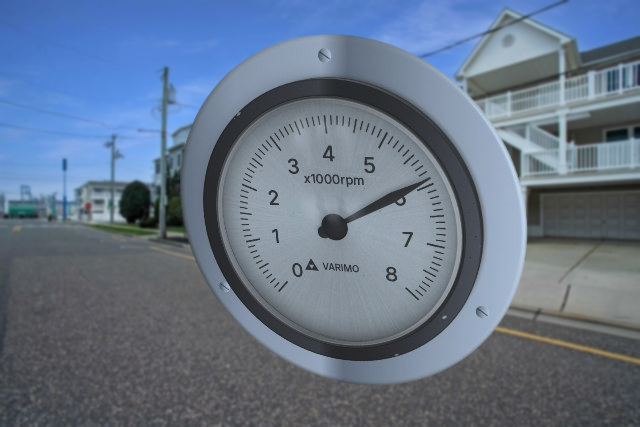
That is value=5900 unit=rpm
